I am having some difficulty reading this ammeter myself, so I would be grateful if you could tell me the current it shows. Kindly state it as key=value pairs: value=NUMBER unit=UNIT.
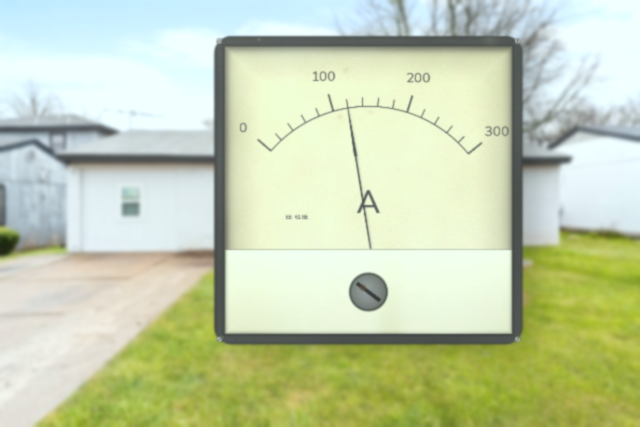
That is value=120 unit=A
